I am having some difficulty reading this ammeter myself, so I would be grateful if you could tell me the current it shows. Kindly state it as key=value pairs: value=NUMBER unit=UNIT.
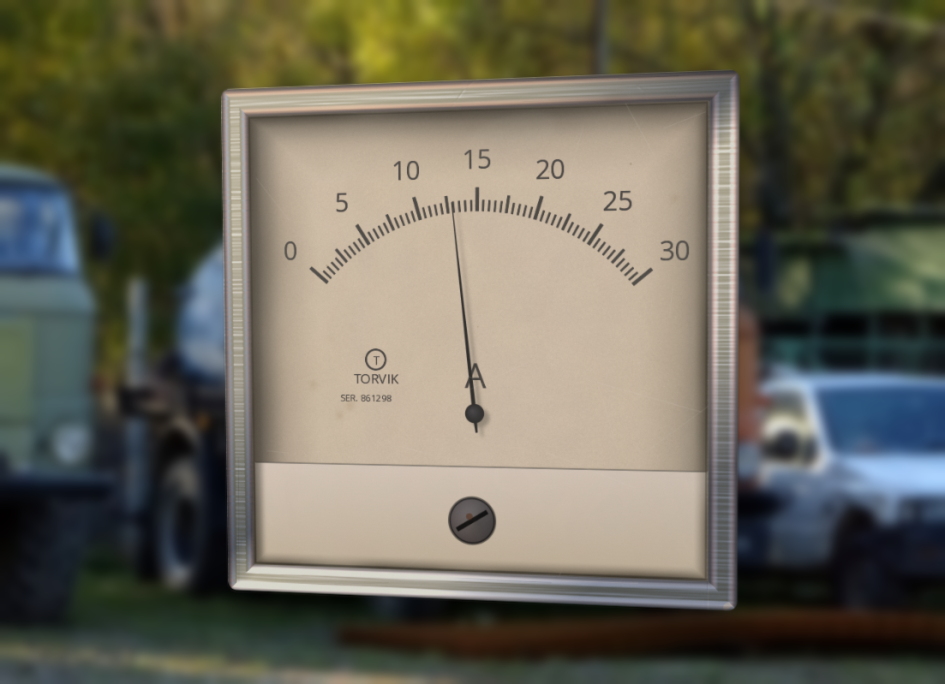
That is value=13 unit=A
